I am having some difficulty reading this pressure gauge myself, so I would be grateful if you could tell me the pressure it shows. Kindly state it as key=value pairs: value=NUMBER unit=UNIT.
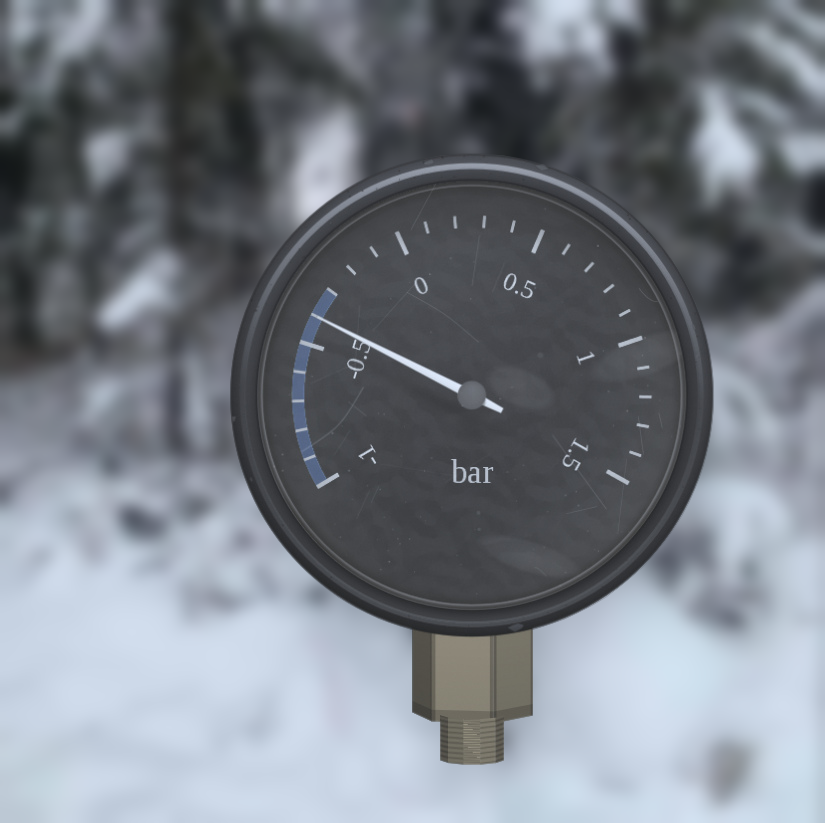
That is value=-0.4 unit=bar
